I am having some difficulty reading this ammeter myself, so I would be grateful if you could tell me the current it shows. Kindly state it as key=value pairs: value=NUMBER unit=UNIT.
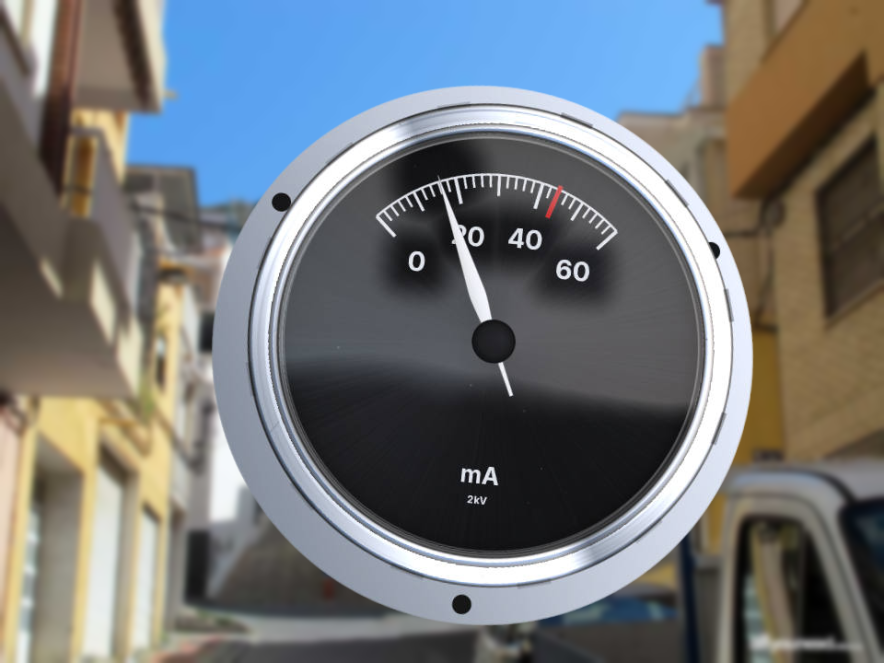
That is value=16 unit=mA
